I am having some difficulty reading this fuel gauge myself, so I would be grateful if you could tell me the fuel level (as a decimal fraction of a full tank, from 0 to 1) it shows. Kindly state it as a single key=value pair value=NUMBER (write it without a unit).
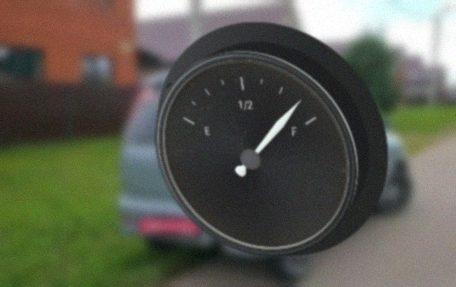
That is value=0.875
